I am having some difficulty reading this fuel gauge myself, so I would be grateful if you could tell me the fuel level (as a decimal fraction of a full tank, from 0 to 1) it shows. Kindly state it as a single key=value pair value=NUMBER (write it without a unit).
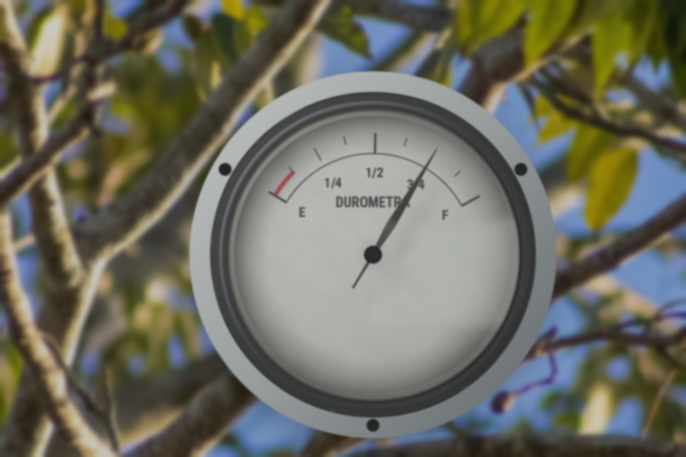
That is value=0.75
